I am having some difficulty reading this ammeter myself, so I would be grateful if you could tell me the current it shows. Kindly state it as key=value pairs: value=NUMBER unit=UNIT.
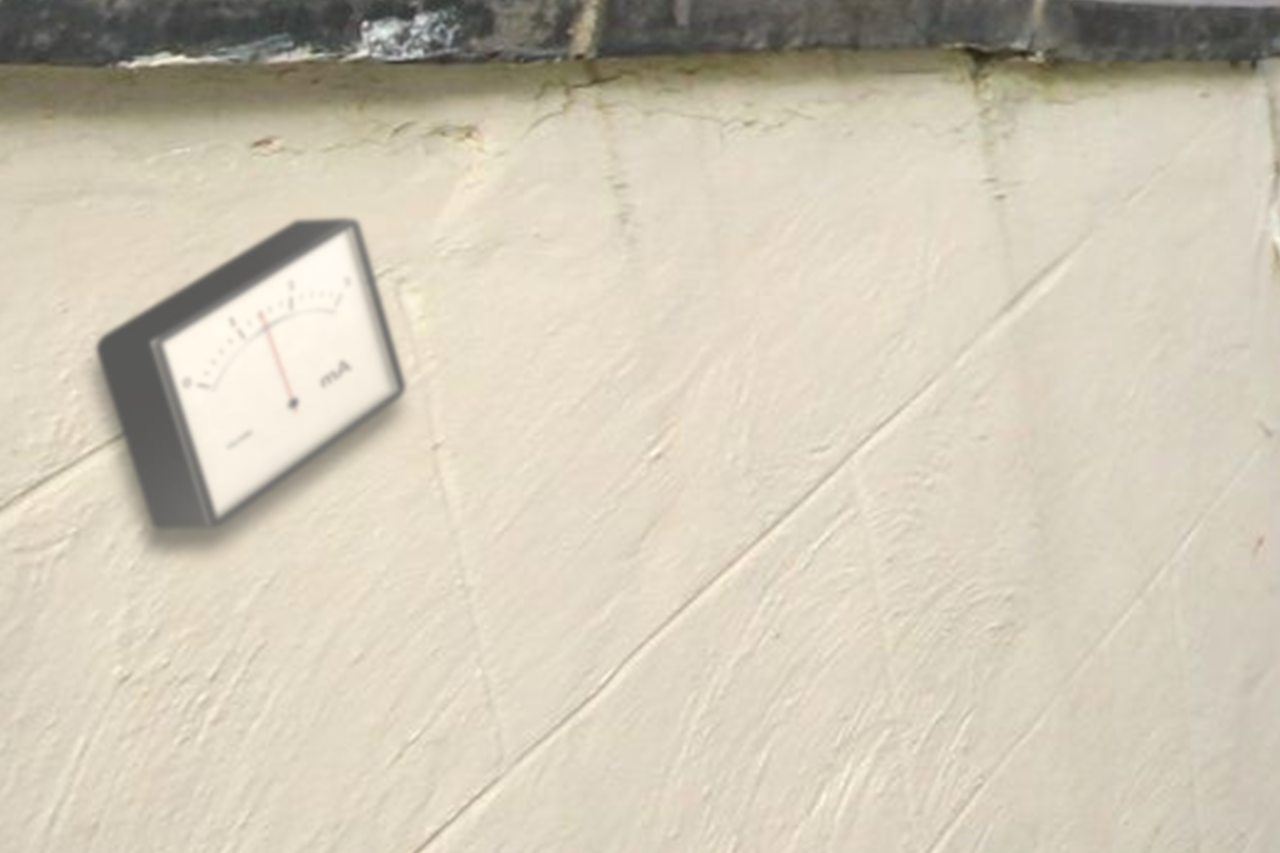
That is value=1.4 unit=mA
